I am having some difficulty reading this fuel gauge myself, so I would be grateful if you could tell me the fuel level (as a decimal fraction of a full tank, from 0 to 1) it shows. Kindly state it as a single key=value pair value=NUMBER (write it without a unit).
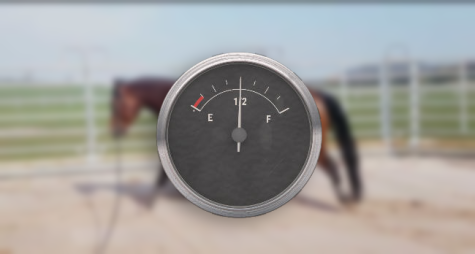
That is value=0.5
